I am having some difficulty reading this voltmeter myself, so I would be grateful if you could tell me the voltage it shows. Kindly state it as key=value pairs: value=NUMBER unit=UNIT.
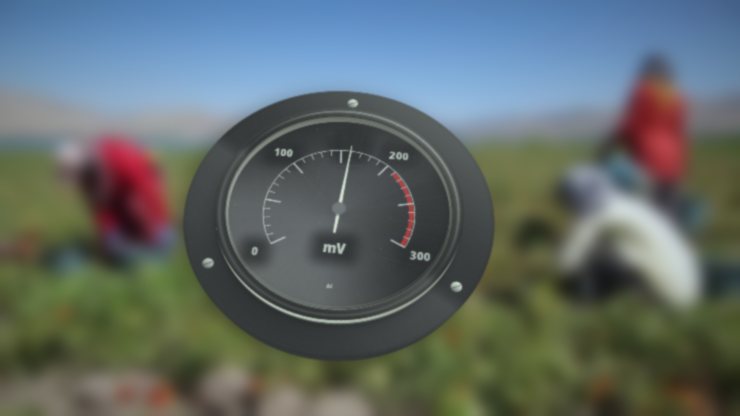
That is value=160 unit=mV
